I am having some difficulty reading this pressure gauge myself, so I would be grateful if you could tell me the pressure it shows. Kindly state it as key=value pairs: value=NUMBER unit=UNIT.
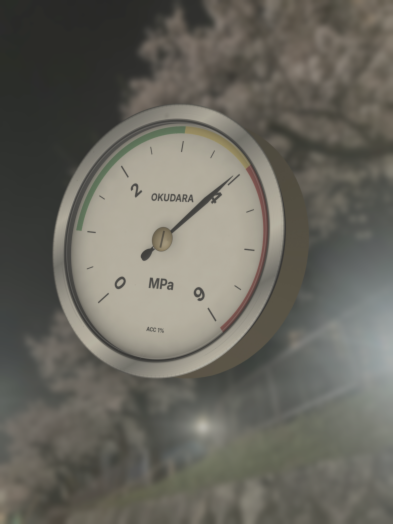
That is value=4 unit=MPa
